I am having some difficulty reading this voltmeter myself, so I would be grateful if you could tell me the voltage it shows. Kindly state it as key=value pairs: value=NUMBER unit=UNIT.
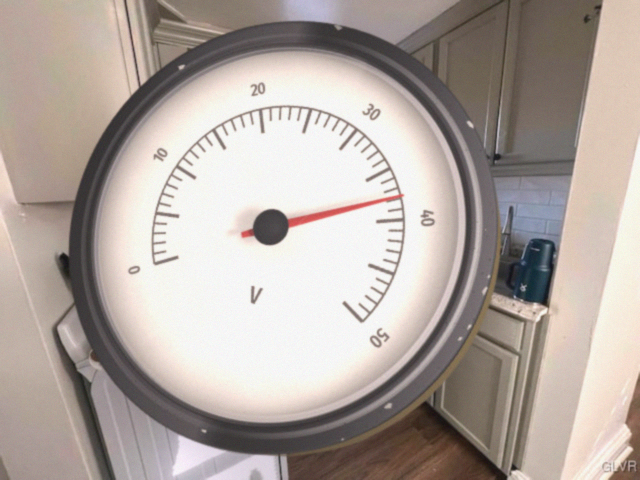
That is value=38 unit=V
